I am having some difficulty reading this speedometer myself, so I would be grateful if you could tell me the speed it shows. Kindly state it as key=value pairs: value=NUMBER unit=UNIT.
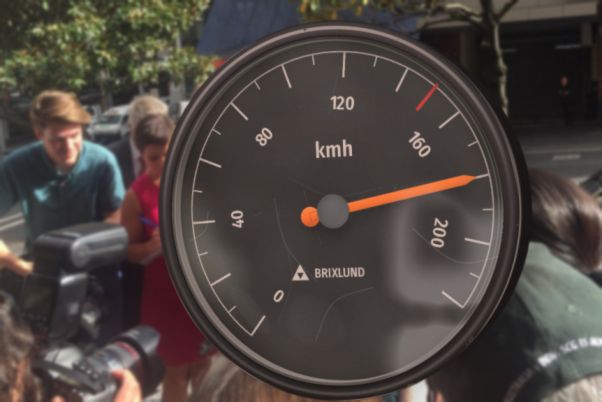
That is value=180 unit=km/h
